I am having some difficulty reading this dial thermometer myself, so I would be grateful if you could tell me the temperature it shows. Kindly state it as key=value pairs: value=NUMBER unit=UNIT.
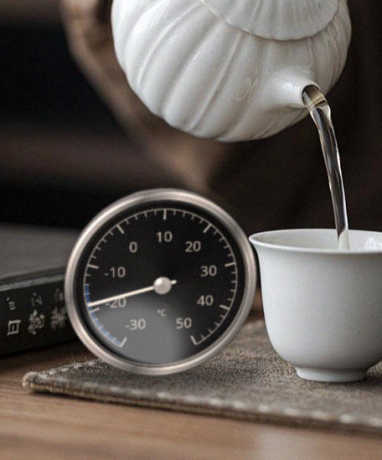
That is value=-18 unit=°C
